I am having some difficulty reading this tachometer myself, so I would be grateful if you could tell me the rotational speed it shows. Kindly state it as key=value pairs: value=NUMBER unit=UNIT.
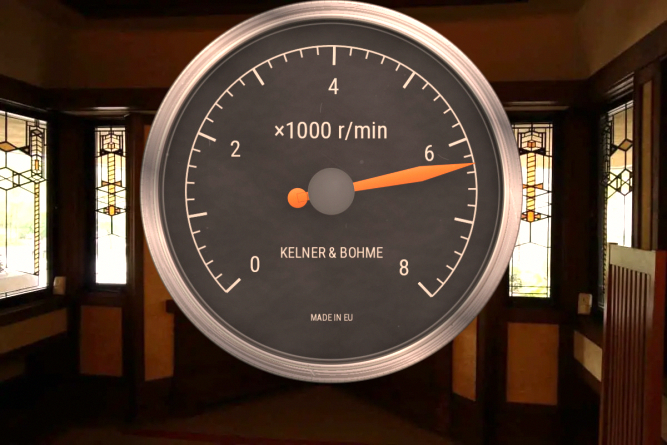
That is value=6300 unit=rpm
